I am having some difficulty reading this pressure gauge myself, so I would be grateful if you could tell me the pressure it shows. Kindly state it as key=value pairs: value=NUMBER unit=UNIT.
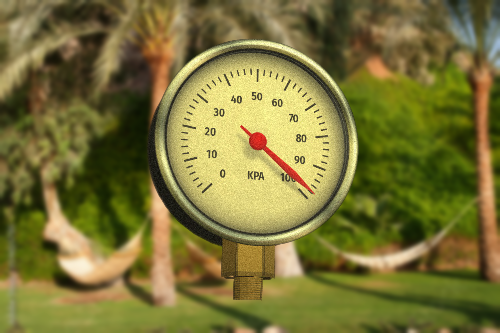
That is value=98 unit=kPa
